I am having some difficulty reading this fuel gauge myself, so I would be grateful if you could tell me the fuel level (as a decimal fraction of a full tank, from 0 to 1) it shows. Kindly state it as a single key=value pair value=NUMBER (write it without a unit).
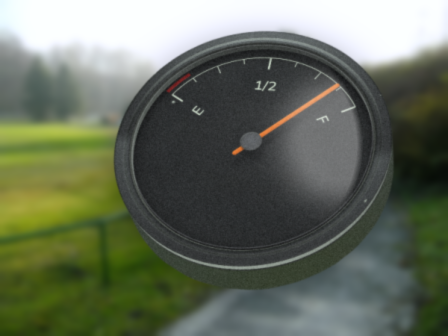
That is value=0.875
